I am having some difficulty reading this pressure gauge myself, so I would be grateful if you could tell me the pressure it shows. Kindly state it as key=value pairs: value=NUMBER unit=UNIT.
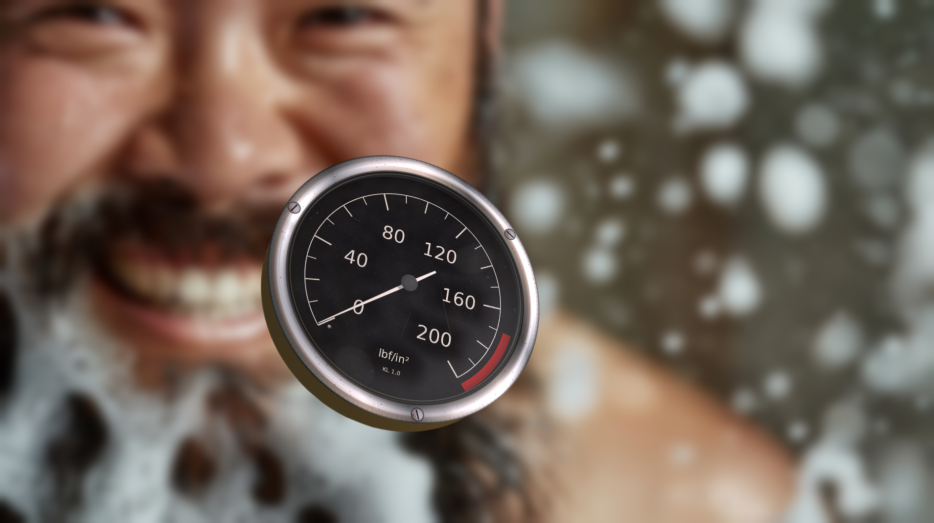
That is value=0 unit=psi
